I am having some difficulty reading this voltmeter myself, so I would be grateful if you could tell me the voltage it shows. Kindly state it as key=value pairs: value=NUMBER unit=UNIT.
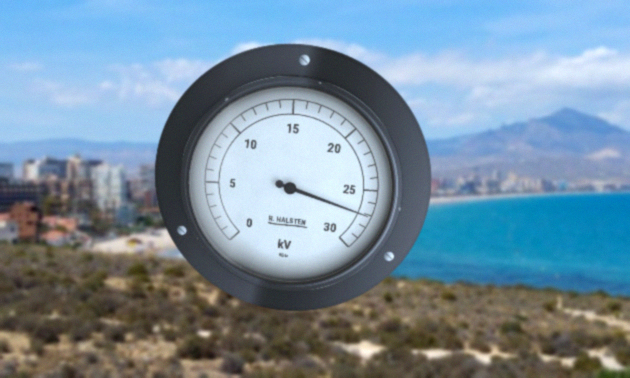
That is value=27 unit=kV
